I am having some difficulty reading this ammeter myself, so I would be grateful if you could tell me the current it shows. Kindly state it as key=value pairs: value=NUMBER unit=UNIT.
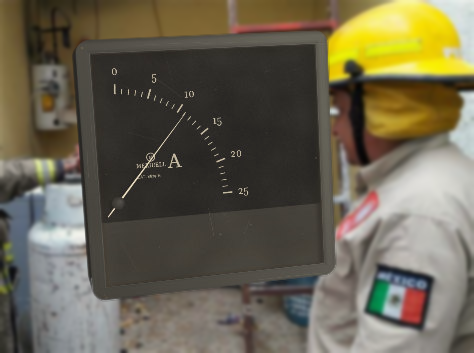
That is value=11 unit=A
